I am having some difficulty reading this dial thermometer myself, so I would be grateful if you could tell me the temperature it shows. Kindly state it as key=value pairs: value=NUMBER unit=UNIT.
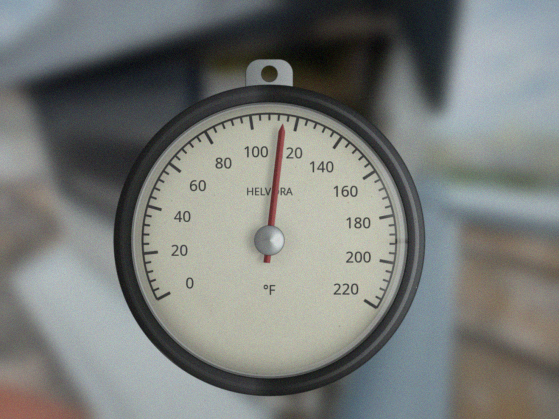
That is value=114 unit=°F
